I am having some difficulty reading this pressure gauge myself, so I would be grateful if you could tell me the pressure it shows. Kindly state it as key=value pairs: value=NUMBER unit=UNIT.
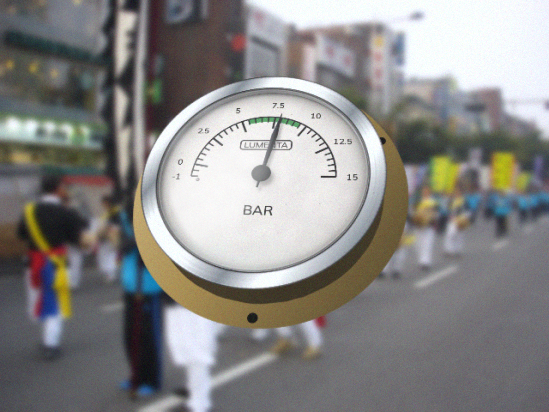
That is value=8 unit=bar
